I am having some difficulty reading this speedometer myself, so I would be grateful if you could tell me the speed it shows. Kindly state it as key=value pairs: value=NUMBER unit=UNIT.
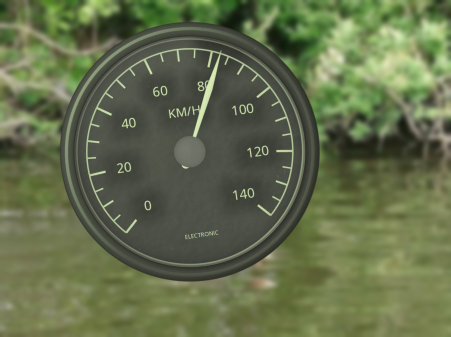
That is value=82.5 unit=km/h
